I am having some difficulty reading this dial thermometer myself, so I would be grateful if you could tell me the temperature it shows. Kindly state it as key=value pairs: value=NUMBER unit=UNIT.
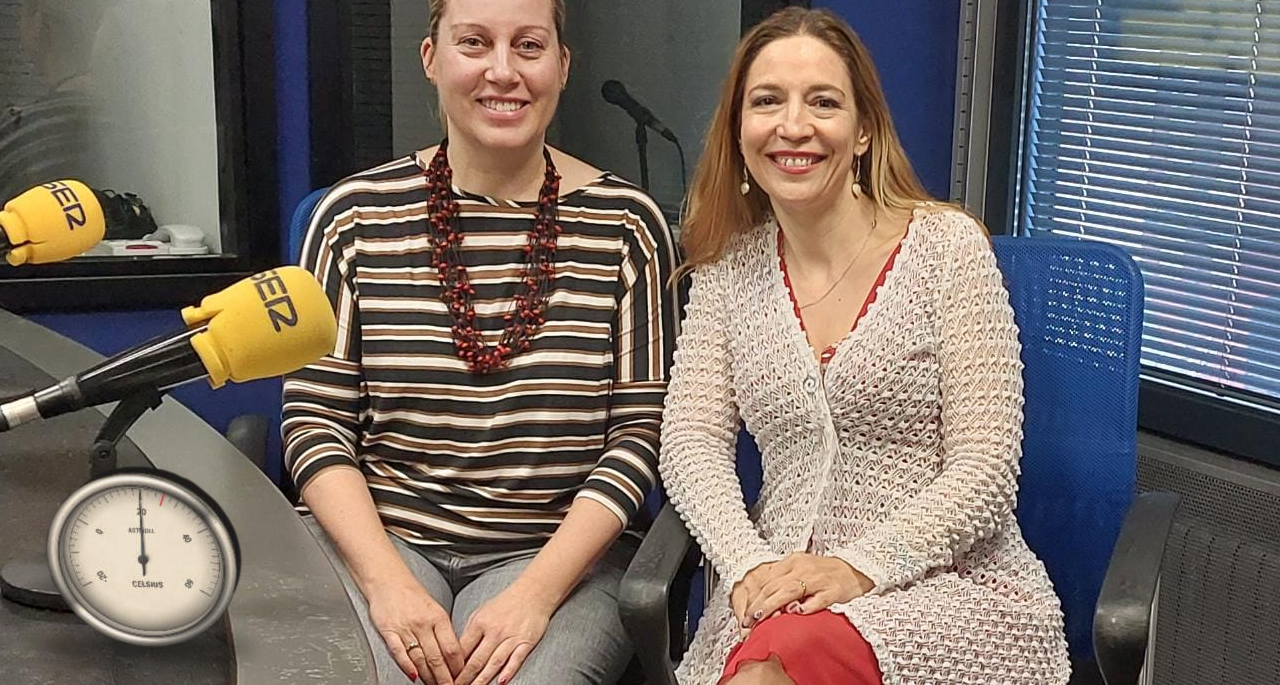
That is value=20 unit=°C
